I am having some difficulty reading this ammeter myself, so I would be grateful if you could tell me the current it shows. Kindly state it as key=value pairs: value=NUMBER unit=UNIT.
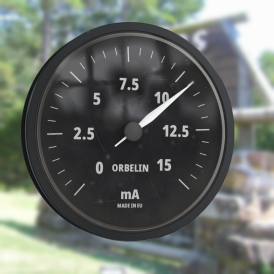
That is value=10.5 unit=mA
